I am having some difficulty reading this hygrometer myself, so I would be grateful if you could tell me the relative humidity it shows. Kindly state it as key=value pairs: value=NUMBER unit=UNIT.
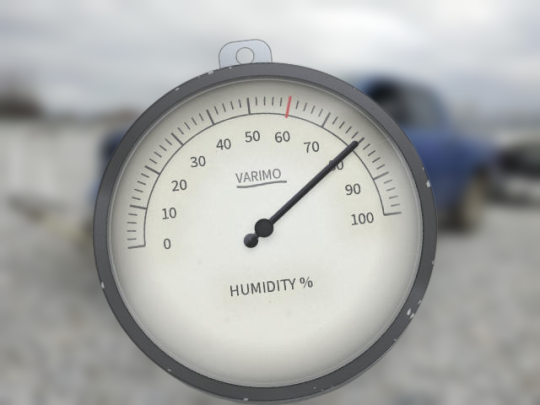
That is value=80 unit=%
